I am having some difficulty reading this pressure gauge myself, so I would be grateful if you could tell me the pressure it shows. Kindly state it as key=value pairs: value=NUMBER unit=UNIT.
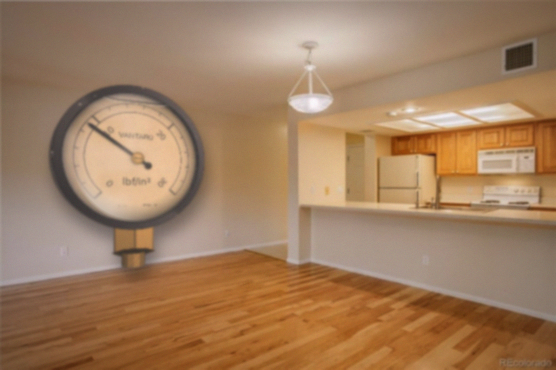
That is value=9 unit=psi
